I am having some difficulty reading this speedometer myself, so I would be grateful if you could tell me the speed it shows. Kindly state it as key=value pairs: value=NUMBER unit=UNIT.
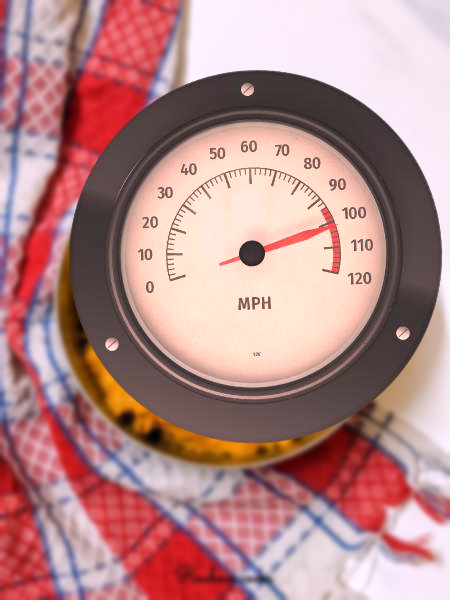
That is value=102 unit=mph
